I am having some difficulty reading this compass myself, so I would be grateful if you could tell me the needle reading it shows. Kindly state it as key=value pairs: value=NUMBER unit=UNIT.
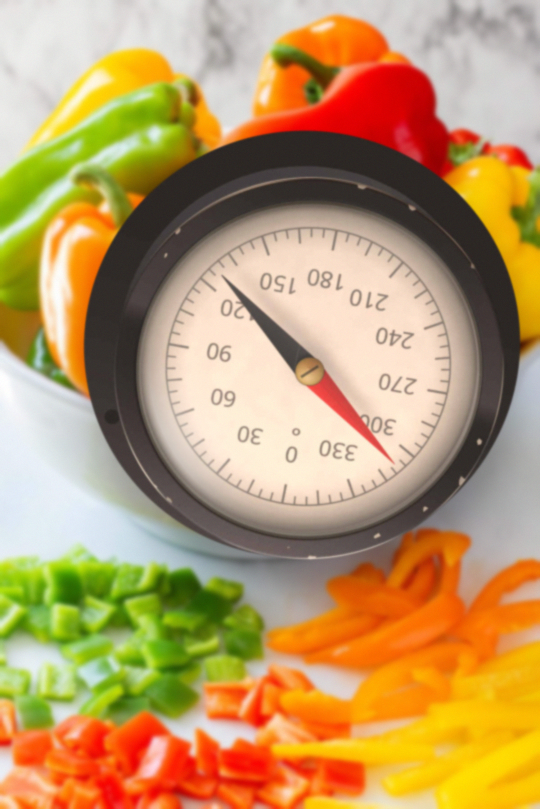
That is value=307.5 unit=°
